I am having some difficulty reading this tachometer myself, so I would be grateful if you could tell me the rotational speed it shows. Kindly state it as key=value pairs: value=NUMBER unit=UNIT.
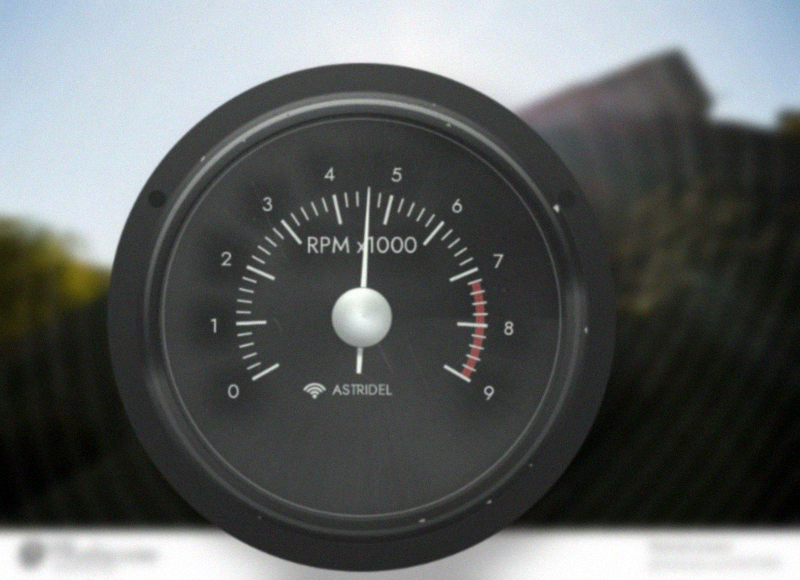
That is value=4600 unit=rpm
